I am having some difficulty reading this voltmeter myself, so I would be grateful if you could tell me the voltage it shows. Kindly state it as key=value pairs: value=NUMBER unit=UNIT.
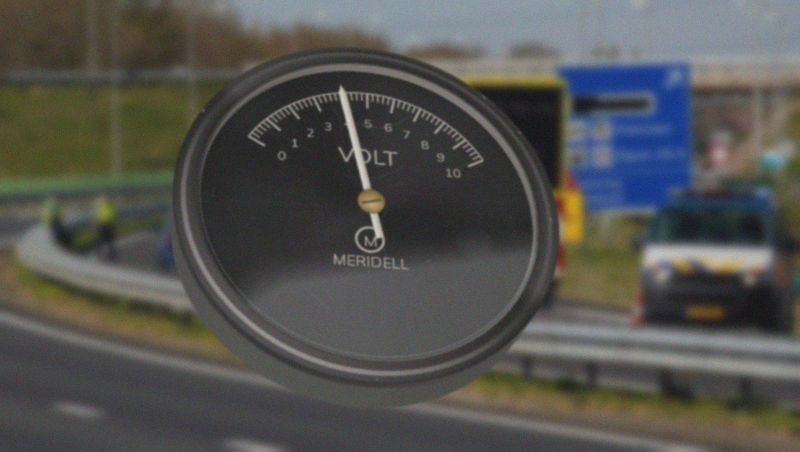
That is value=4 unit=V
